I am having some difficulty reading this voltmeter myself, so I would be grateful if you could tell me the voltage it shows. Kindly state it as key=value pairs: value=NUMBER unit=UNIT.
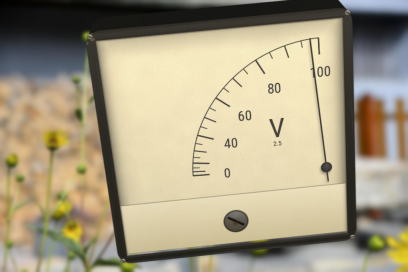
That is value=97.5 unit=V
